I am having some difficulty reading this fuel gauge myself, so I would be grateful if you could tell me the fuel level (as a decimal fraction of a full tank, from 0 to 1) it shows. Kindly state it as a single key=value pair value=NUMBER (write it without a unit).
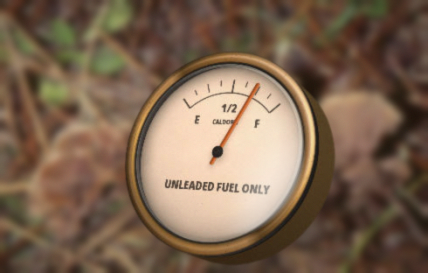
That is value=0.75
